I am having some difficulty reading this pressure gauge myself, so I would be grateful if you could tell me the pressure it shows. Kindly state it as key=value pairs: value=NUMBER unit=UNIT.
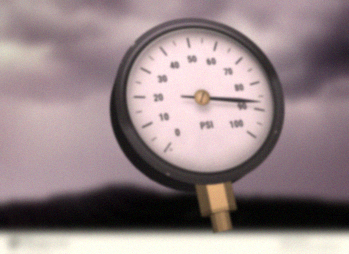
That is value=87.5 unit=psi
